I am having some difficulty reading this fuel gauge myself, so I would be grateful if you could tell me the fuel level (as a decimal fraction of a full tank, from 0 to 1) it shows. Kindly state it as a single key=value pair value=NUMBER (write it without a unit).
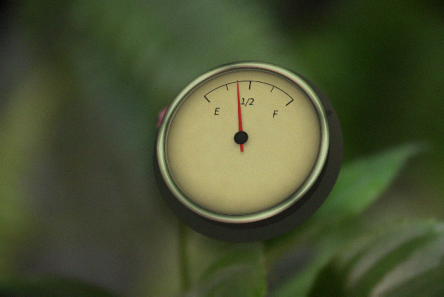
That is value=0.375
